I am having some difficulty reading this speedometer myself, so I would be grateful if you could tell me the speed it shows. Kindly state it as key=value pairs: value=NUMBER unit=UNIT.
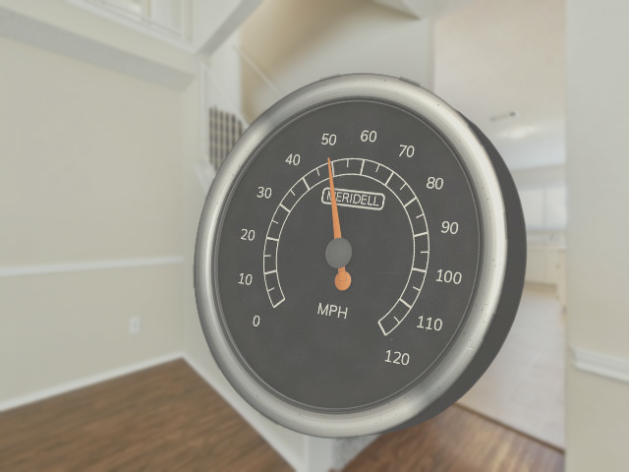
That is value=50 unit=mph
